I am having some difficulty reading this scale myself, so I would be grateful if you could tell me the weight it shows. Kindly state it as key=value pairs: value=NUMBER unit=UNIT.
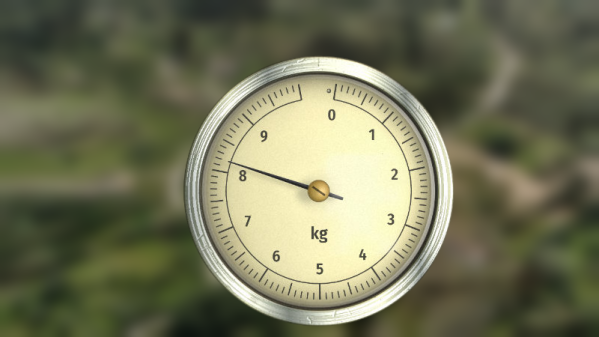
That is value=8.2 unit=kg
